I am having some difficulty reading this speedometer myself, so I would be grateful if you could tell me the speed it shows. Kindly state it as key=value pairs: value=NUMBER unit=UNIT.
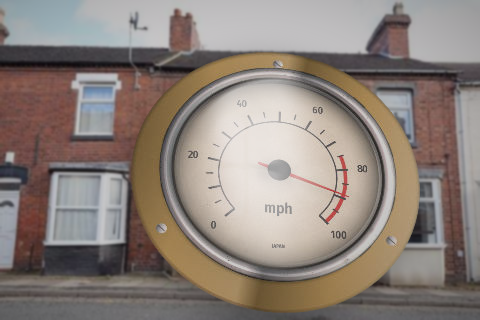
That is value=90 unit=mph
